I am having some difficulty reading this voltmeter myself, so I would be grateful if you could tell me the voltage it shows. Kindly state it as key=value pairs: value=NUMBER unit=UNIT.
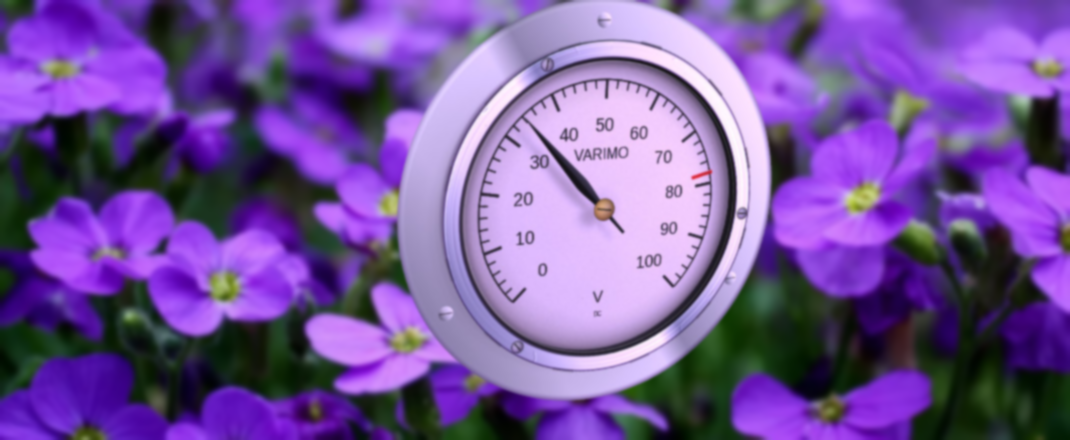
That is value=34 unit=V
